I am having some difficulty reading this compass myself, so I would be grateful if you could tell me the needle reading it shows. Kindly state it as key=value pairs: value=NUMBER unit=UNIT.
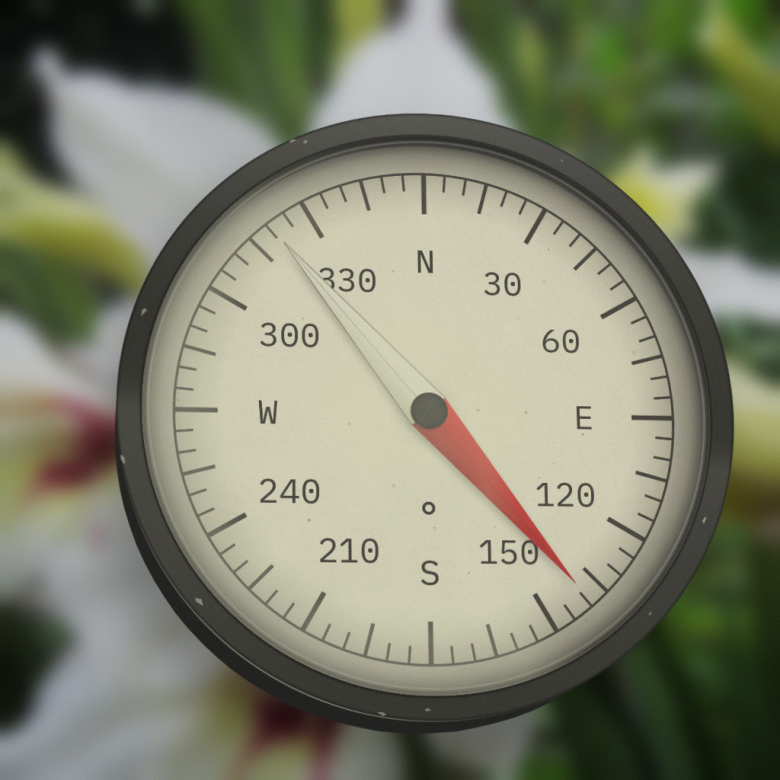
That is value=140 unit=°
